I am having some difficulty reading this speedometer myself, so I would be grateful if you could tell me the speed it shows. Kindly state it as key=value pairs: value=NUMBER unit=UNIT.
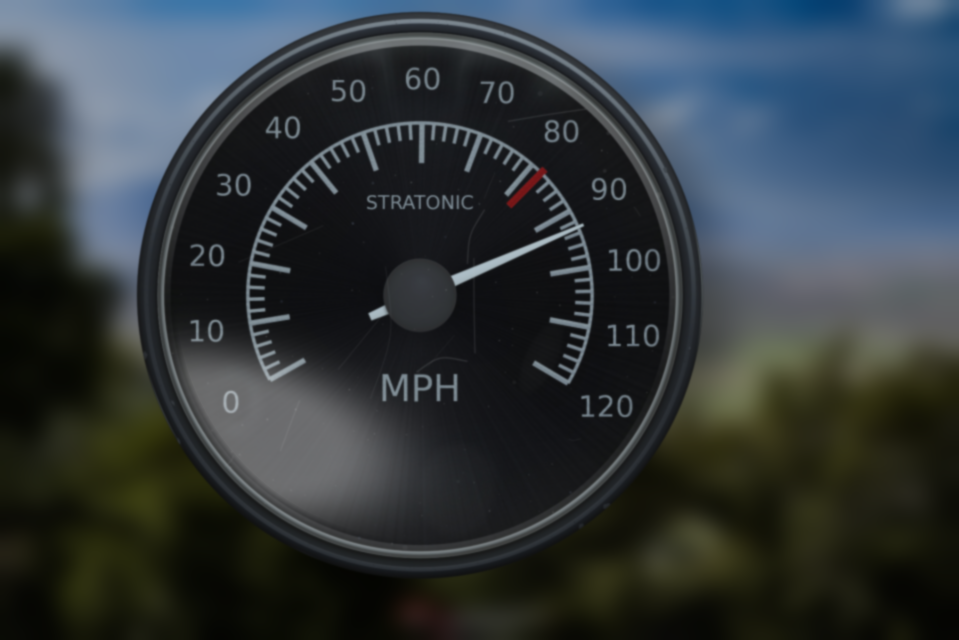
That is value=93 unit=mph
